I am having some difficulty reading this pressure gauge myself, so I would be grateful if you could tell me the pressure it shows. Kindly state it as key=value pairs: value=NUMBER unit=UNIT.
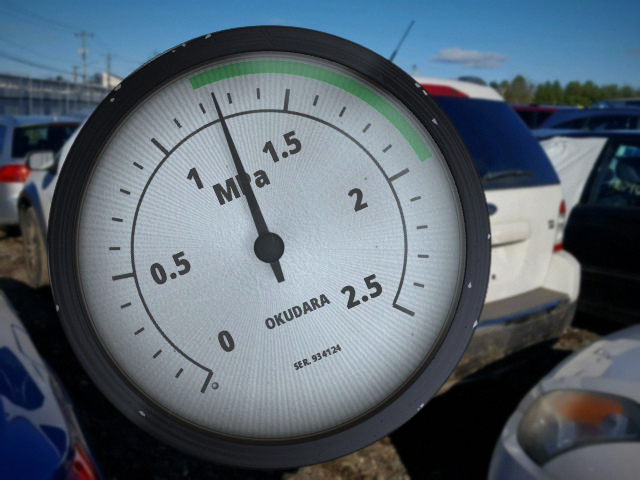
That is value=1.25 unit=MPa
